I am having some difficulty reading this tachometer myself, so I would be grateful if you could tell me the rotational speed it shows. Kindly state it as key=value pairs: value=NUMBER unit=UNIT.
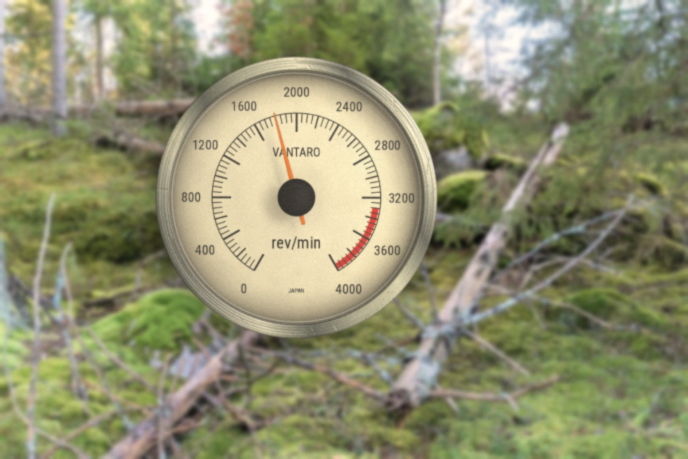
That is value=1800 unit=rpm
